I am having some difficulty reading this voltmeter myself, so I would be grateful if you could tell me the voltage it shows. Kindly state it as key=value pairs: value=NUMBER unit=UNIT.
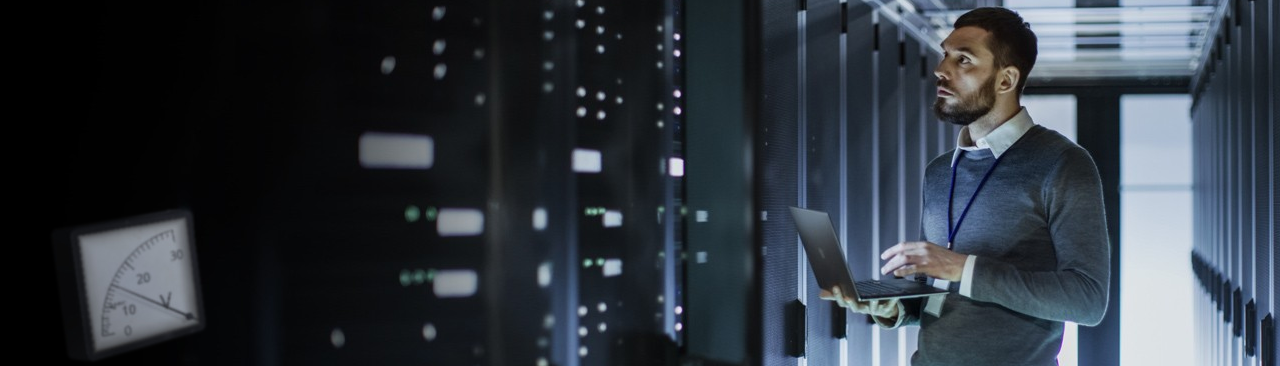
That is value=15 unit=V
